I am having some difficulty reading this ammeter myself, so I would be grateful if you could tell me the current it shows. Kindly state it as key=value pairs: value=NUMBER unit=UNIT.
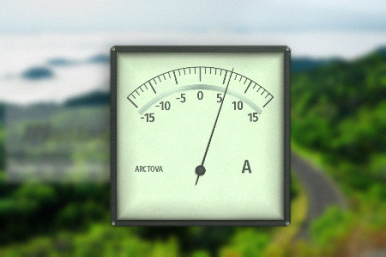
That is value=6 unit=A
